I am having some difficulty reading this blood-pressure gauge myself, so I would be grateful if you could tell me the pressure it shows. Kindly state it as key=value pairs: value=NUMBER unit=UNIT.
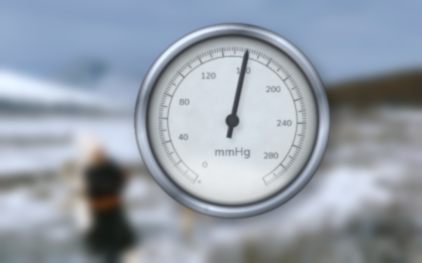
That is value=160 unit=mmHg
